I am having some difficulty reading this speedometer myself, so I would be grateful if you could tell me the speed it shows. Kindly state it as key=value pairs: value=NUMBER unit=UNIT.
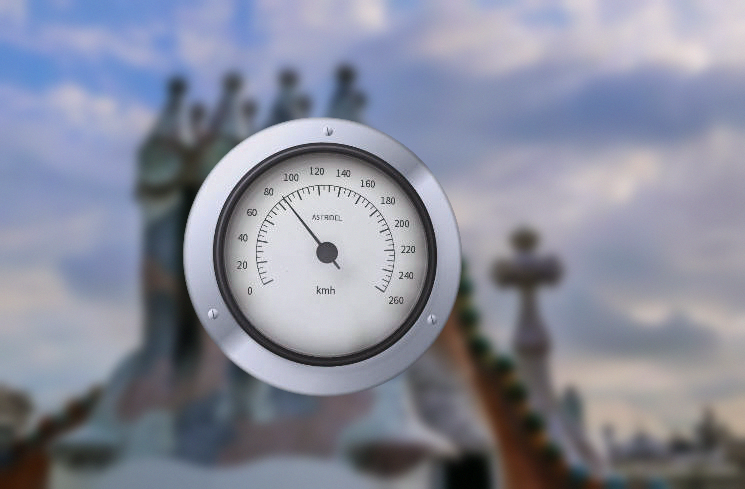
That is value=85 unit=km/h
